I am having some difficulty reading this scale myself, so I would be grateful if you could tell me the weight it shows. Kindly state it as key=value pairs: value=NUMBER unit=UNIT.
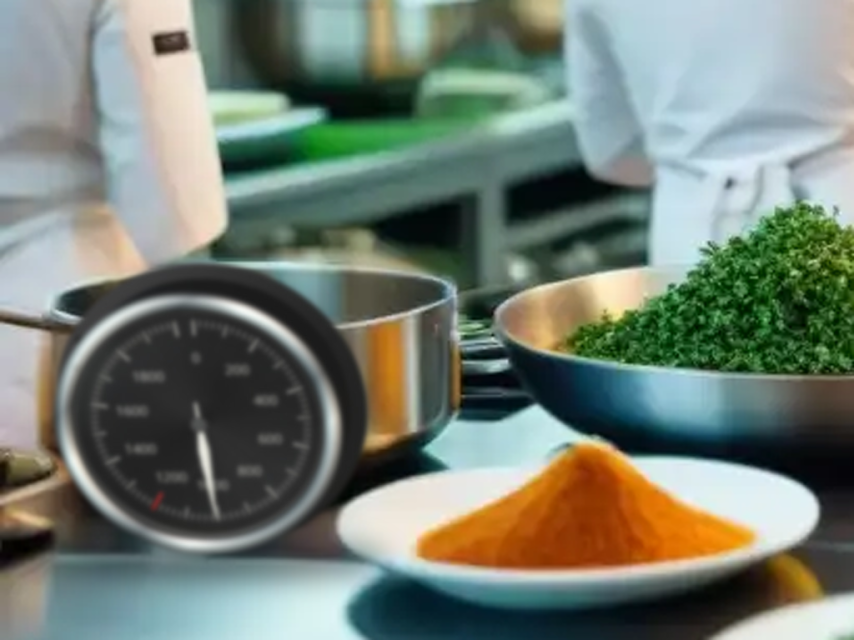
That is value=1000 unit=g
